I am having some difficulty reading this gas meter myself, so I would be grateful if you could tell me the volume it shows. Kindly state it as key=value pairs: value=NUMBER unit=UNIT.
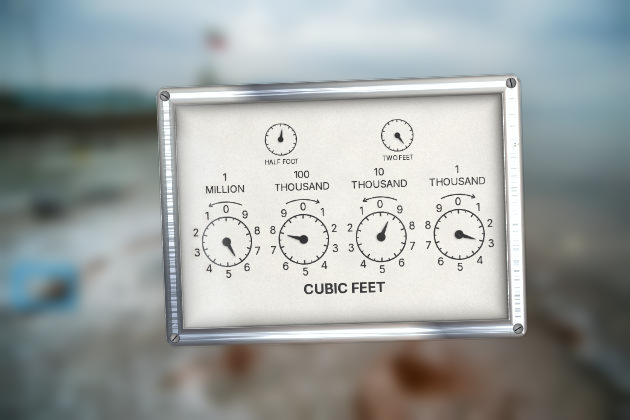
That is value=579300 unit=ft³
